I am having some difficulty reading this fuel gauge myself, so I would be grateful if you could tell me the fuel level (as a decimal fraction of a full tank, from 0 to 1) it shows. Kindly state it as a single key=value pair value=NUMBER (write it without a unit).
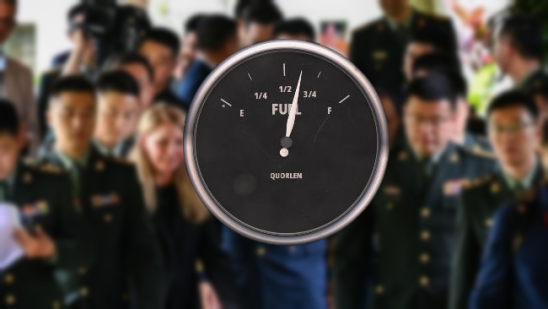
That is value=0.625
